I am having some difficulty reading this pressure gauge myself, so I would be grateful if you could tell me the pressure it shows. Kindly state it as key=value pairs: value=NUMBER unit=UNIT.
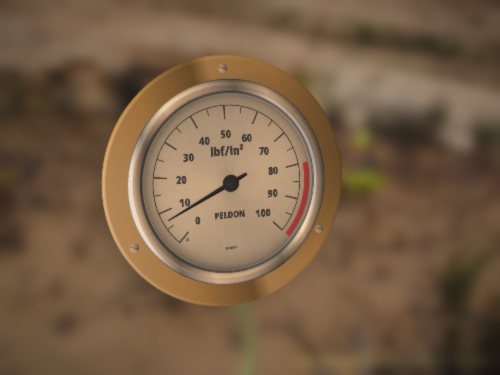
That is value=7.5 unit=psi
